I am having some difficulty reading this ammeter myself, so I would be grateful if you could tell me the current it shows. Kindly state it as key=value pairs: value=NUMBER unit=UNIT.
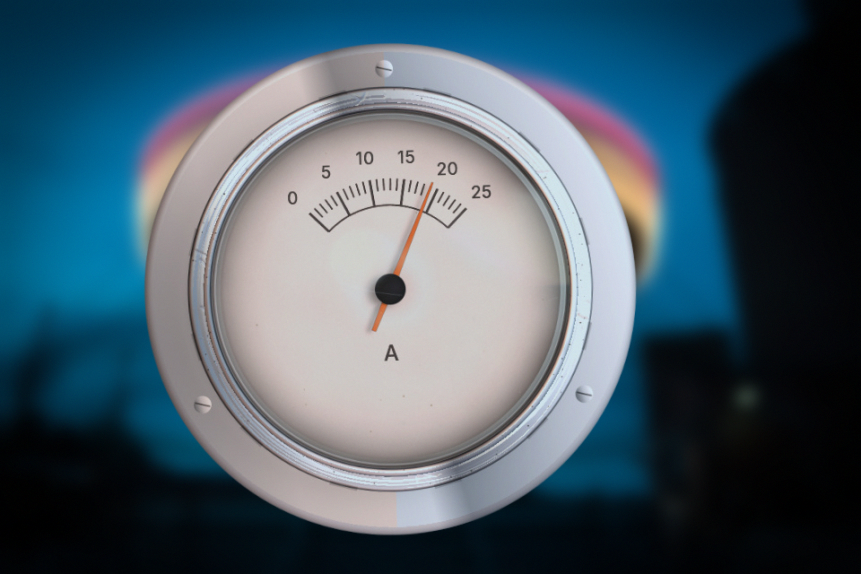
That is value=19 unit=A
